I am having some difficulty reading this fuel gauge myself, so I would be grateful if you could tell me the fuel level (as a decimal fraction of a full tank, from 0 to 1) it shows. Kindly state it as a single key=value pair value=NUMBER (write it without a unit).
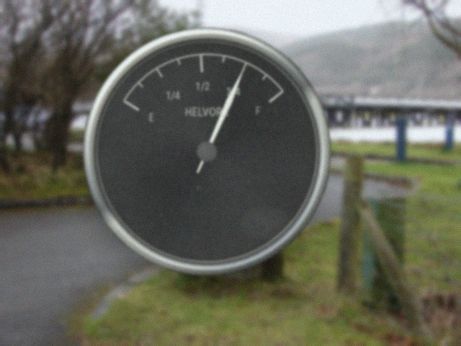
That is value=0.75
